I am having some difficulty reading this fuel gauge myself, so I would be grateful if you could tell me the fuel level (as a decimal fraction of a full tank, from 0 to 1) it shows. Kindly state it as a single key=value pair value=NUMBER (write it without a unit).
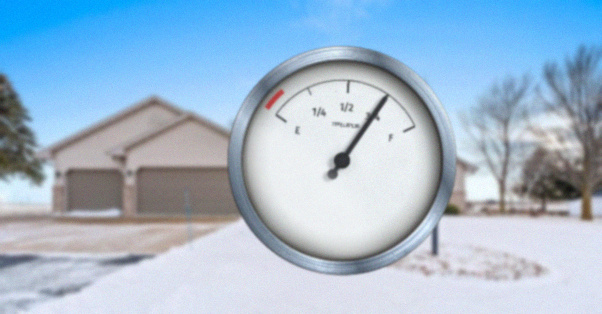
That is value=0.75
